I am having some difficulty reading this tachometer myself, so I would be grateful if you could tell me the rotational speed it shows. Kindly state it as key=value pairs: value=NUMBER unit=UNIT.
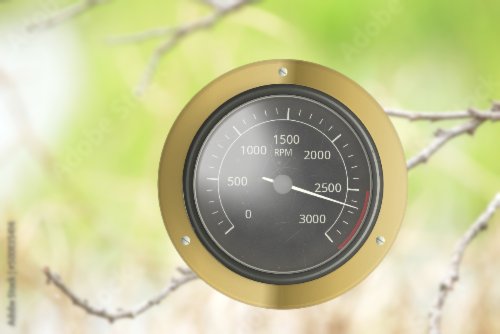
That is value=2650 unit=rpm
